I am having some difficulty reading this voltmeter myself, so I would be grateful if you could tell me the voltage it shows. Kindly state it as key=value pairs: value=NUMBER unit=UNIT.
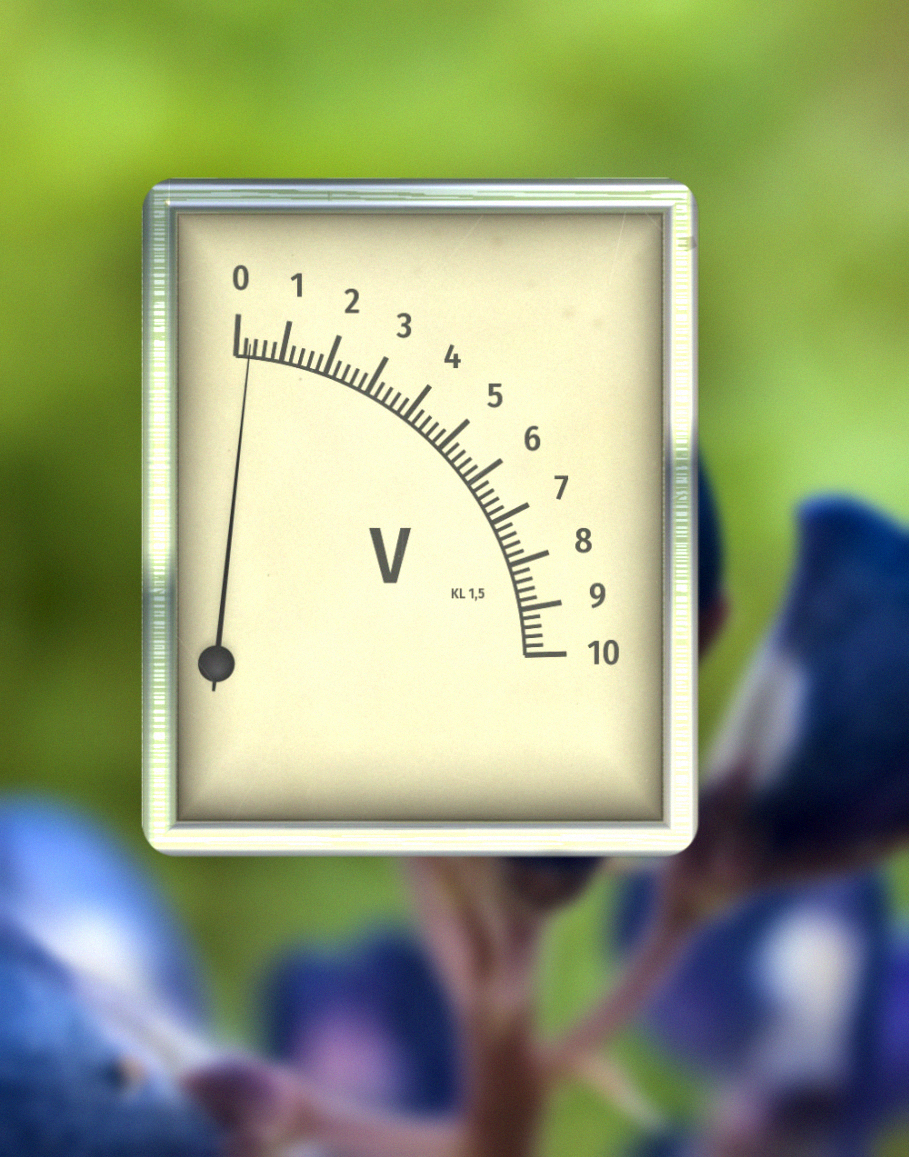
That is value=0.3 unit=V
